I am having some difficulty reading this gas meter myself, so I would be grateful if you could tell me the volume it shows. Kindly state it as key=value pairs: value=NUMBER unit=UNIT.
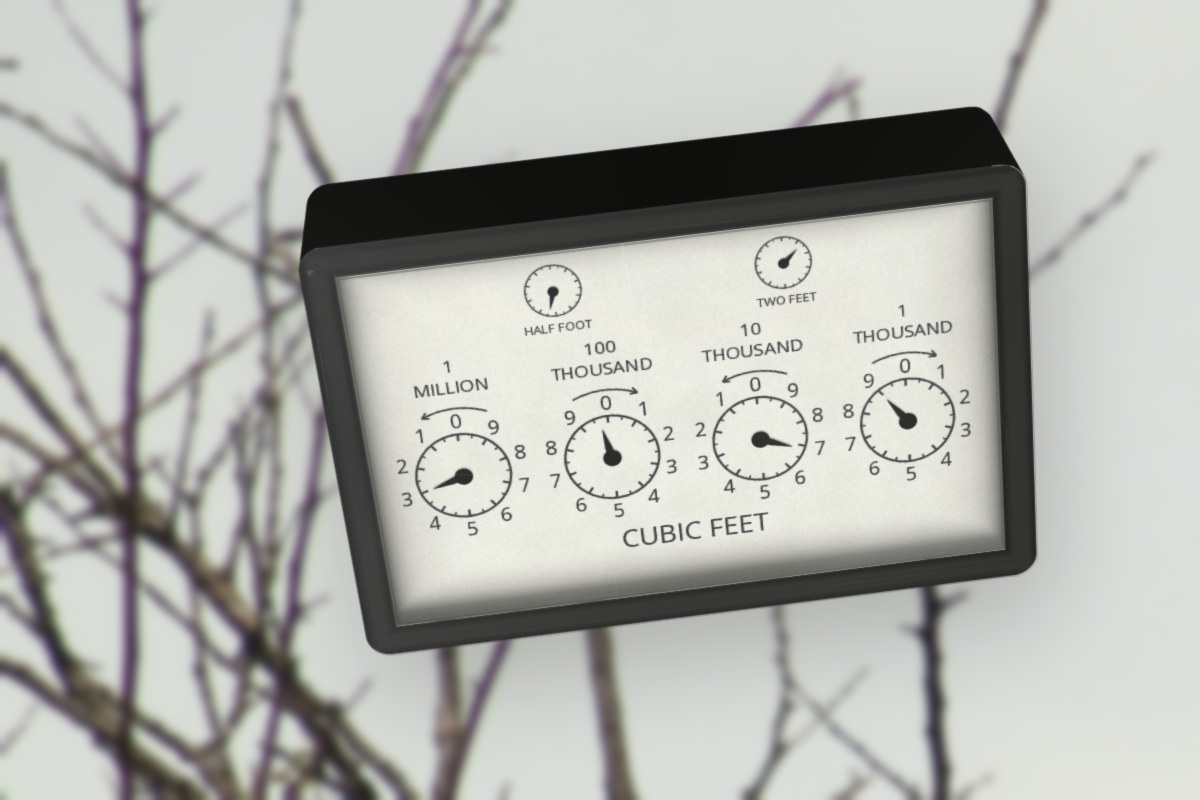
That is value=296900 unit=ft³
